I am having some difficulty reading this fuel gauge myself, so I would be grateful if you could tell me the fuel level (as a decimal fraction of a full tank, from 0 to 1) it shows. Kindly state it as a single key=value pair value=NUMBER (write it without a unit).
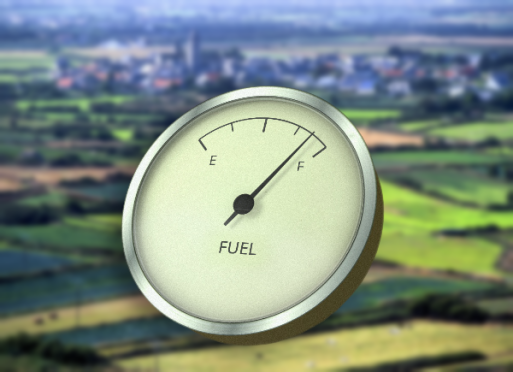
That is value=0.875
